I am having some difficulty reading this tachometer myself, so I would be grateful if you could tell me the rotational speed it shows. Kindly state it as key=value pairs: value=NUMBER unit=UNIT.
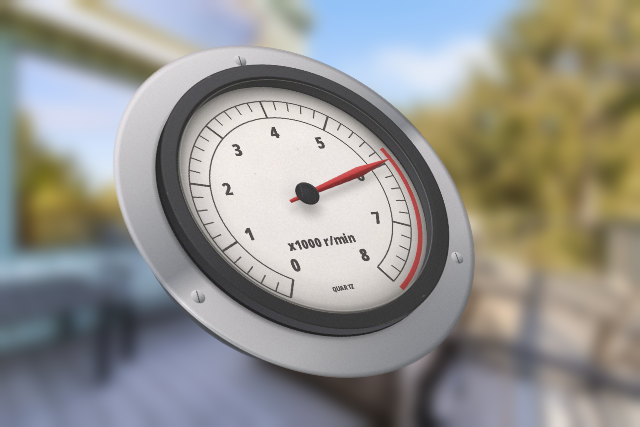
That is value=6000 unit=rpm
